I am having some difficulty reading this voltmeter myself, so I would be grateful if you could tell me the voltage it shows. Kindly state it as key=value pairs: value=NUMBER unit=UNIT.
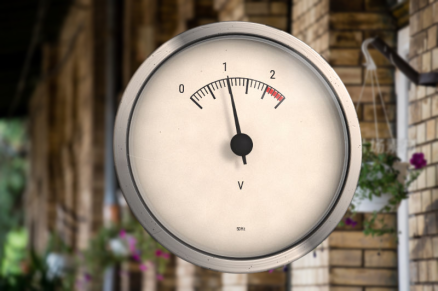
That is value=1 unit=V
